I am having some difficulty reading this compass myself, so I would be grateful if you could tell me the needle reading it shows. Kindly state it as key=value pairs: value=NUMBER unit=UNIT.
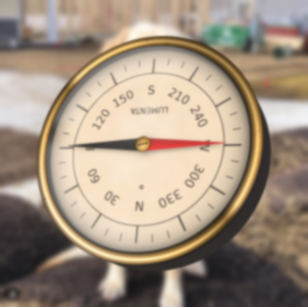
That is value=270 unit=°
